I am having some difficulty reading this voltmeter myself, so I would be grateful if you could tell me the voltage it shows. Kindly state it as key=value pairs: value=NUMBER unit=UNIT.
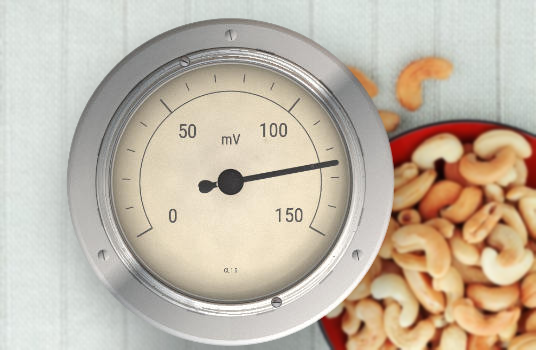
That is value=125 unit=mV
